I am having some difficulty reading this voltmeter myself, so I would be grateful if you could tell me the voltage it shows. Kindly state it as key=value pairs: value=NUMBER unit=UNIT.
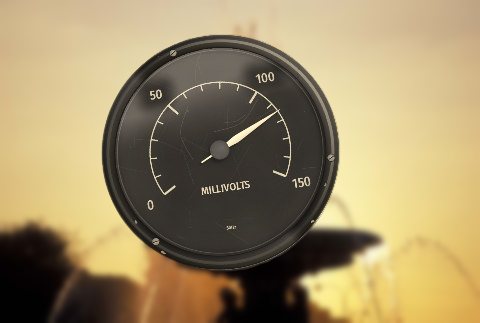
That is value=115 unit=mV
